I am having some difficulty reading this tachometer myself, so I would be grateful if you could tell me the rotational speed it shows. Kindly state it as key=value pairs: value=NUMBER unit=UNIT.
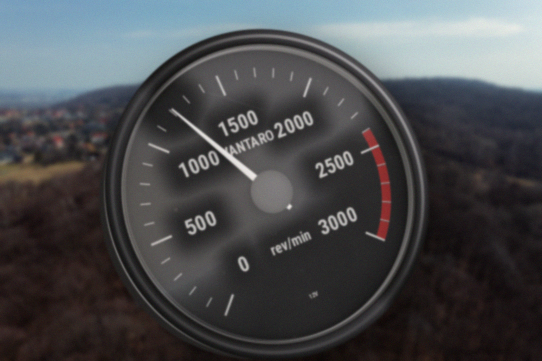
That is value=1200 unit=rpm
